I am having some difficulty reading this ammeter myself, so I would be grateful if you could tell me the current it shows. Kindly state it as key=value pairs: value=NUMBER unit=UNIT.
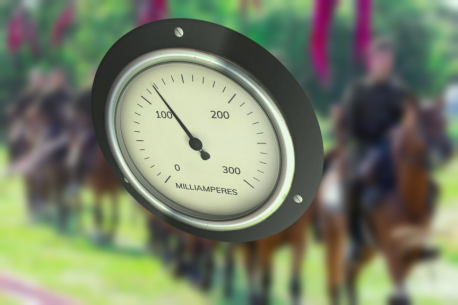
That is value=120 unit=mA
